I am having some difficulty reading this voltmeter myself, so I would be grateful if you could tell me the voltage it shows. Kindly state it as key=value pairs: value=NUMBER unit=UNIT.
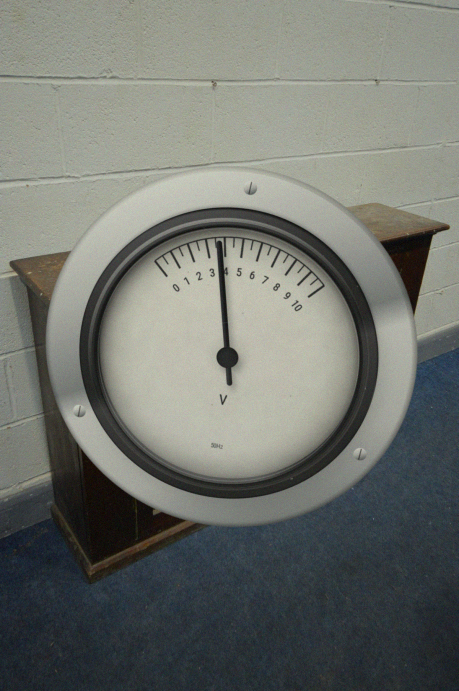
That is value=3.75 unit=V
